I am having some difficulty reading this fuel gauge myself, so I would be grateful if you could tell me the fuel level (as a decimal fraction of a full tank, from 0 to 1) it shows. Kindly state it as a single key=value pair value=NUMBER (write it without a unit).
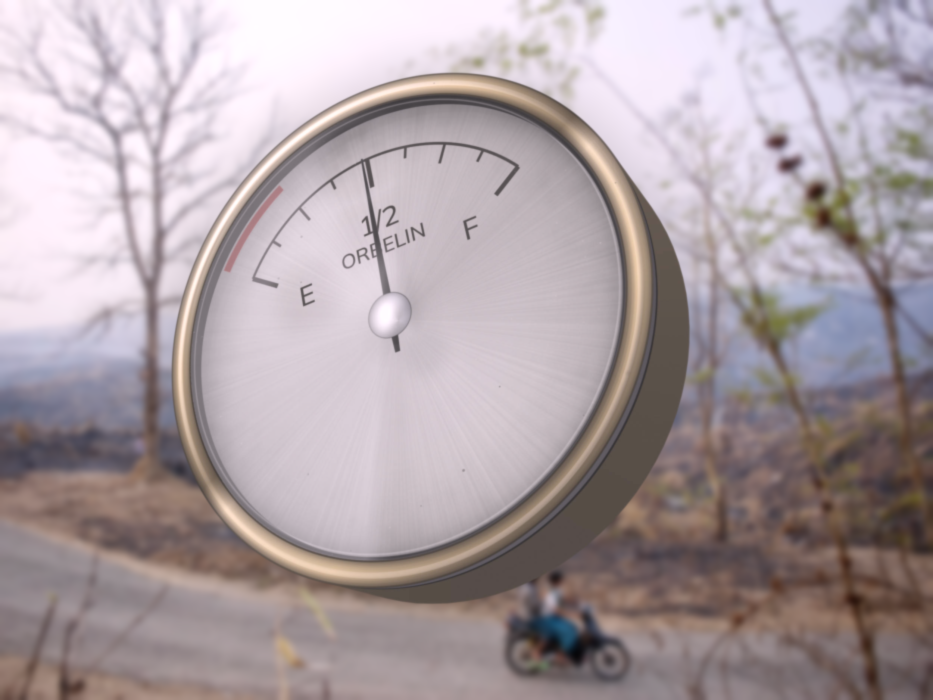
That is value=0.5
